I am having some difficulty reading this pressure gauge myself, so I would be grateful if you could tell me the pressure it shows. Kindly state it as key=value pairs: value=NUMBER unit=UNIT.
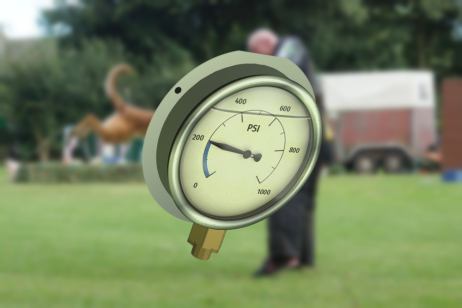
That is value=200 unit=psi
